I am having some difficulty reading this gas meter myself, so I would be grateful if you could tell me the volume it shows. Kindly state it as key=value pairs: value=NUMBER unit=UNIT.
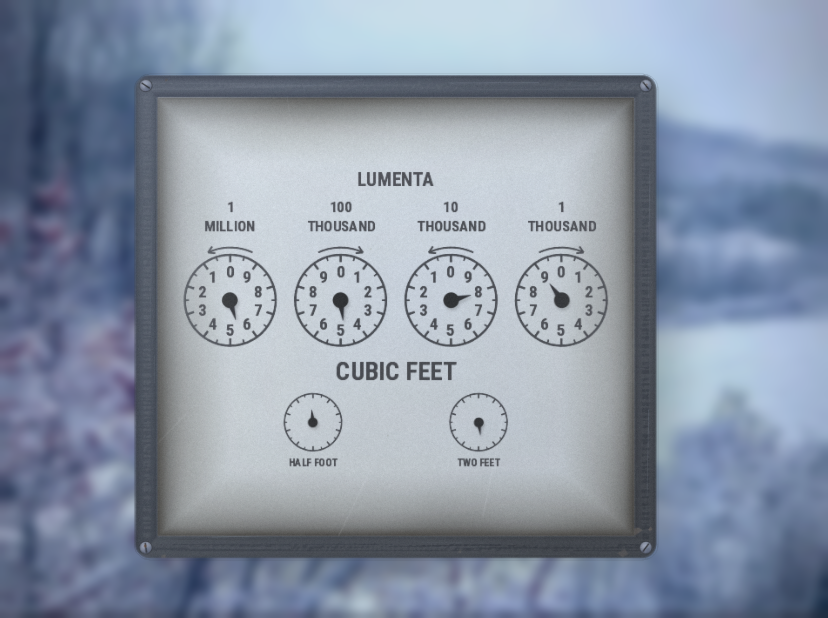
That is value=547900 unit=ft³
